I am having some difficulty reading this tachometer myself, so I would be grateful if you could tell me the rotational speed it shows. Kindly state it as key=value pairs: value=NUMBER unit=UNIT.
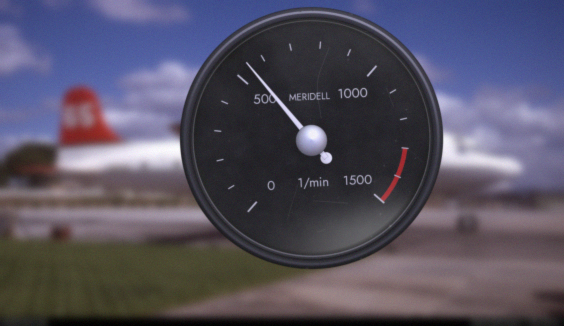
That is value=550 unit=rpm
